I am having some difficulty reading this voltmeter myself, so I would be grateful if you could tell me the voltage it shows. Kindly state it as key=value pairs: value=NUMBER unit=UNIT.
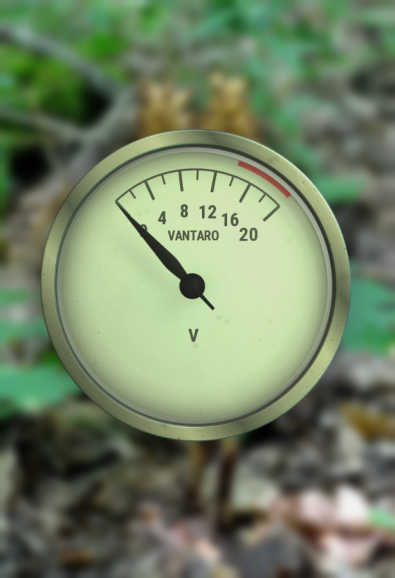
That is value=0 unit=V
